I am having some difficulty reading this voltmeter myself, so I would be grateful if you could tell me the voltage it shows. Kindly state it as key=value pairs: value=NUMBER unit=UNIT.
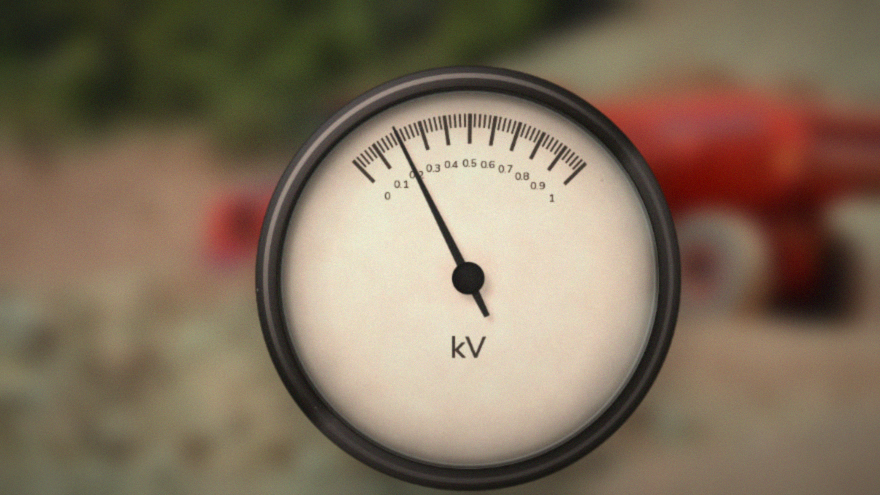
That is value=0.2 unit=kV
